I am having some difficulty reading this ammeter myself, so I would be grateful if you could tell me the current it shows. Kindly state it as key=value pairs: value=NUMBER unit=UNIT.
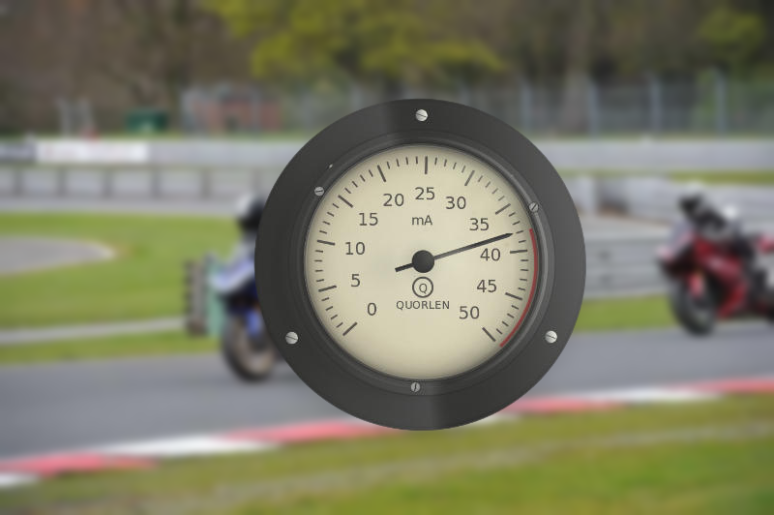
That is value=38 unit=mA
